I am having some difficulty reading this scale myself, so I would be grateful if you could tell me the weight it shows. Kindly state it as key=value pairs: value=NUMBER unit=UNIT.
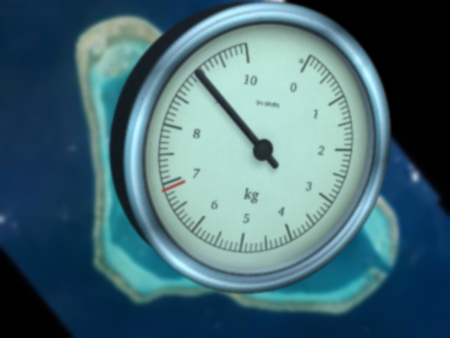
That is value=9 unit=kg
